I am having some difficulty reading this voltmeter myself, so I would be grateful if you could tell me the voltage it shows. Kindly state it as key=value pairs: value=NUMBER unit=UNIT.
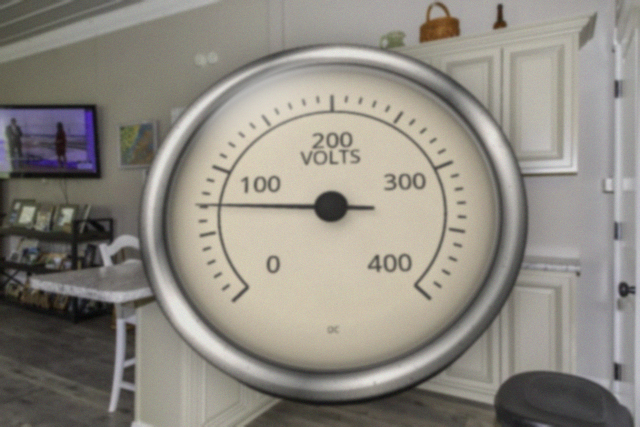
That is value=70 unit=V
